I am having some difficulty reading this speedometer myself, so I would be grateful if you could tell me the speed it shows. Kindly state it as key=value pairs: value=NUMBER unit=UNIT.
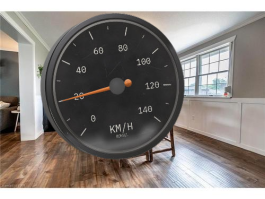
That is value=20 unit=km/h
